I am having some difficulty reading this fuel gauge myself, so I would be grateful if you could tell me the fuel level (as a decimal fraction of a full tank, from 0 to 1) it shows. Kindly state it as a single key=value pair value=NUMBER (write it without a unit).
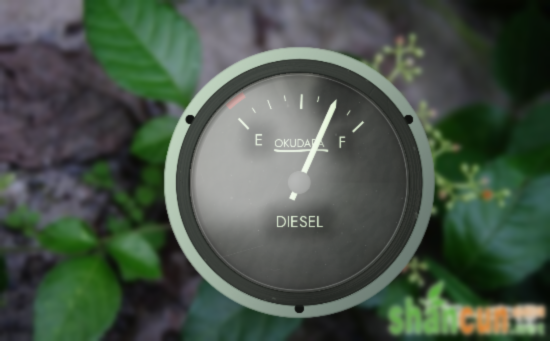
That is value=0.75
